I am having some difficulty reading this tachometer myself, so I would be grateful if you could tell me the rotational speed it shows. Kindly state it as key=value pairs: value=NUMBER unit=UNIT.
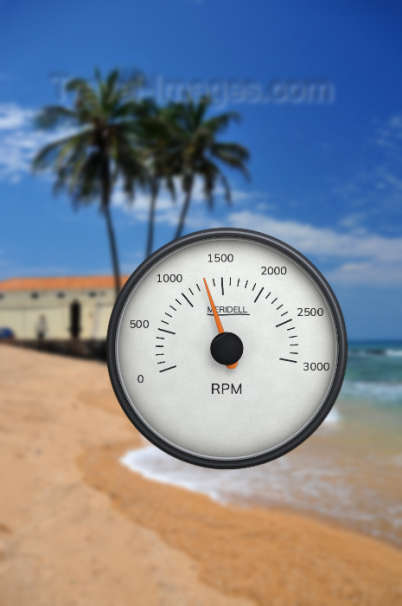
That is value=1300 unit=rpm
